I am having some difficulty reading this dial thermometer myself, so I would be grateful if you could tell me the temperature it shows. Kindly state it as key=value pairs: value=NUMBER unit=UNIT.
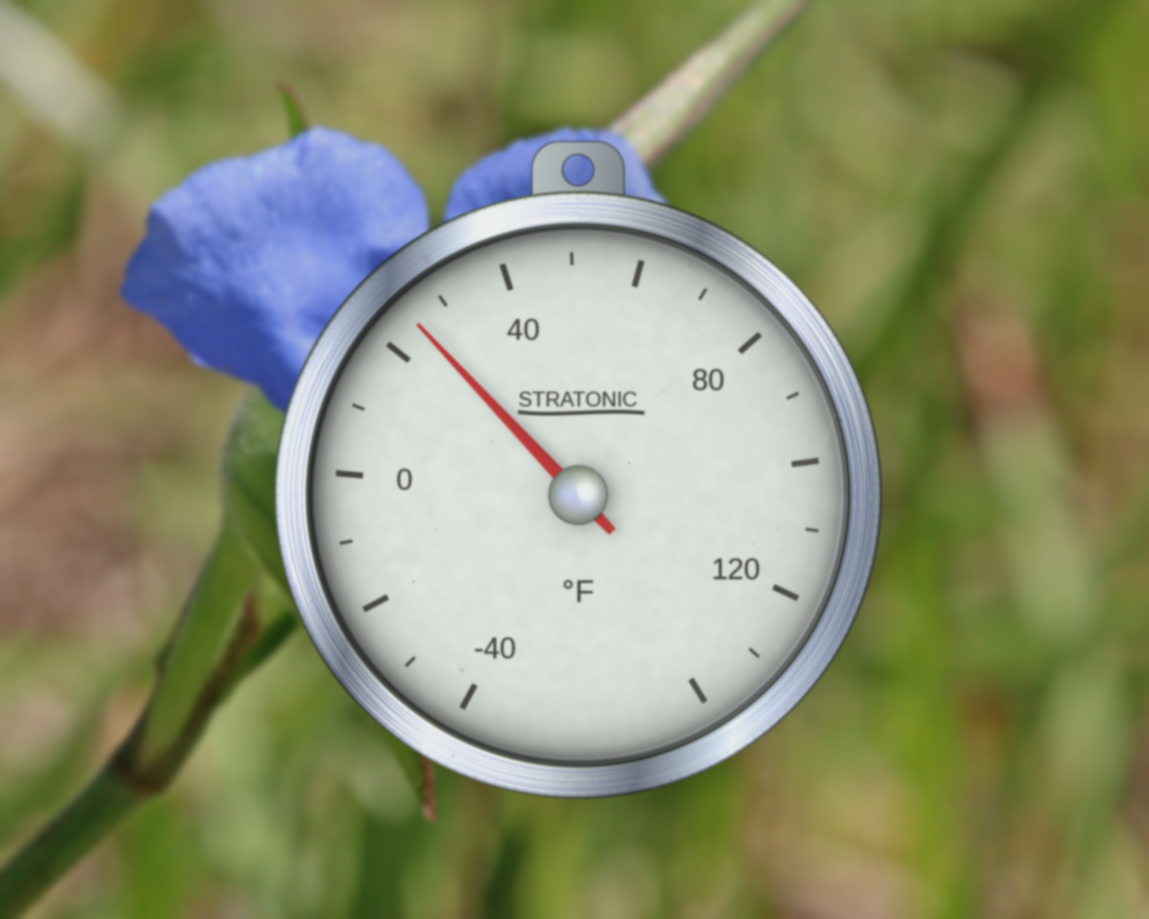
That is value=25 unit=°F
